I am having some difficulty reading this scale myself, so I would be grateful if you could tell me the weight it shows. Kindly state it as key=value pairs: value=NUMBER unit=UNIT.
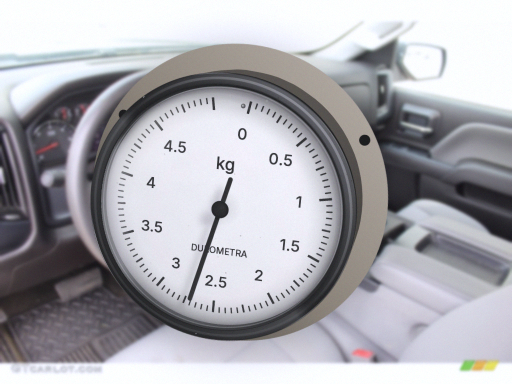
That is value=2.7 unit=kg
